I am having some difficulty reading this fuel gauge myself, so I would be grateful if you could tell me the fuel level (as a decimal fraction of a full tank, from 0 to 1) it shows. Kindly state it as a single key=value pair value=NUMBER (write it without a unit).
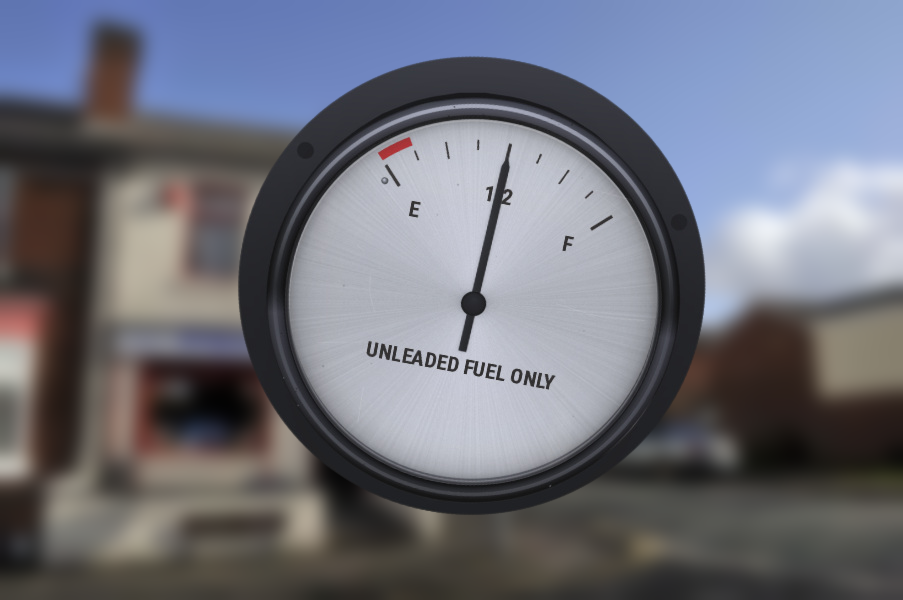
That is value=0.5
